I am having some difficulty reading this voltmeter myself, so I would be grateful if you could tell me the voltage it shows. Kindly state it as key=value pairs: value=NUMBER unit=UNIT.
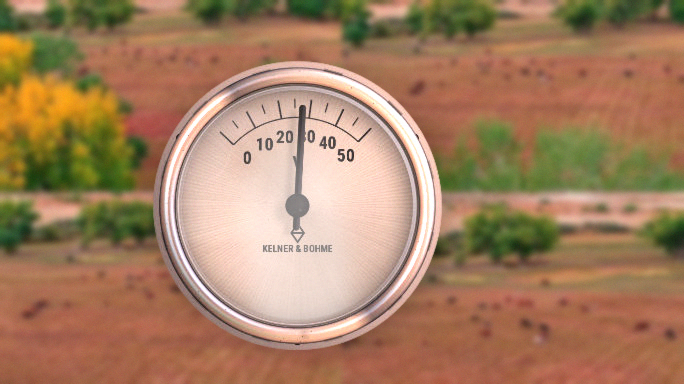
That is value=27.5 unit=V
